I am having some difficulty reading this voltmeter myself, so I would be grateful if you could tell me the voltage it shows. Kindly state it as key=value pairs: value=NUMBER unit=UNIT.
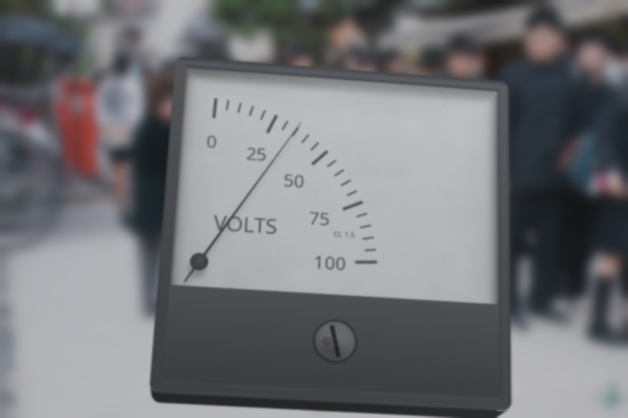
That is value=35 unit=V
